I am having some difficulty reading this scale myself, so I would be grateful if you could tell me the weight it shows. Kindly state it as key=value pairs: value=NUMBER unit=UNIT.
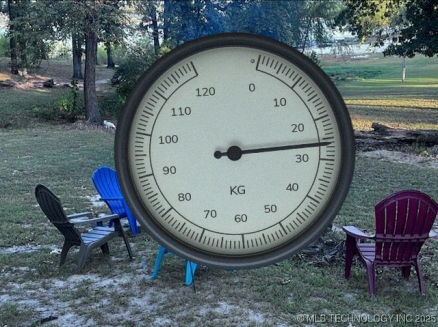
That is value=26 unit=kg
